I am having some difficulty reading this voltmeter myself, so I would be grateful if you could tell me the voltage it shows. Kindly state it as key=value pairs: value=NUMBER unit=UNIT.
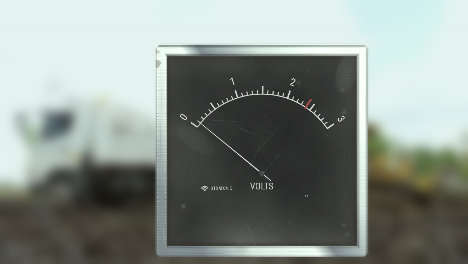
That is value=0.1 unit=V
